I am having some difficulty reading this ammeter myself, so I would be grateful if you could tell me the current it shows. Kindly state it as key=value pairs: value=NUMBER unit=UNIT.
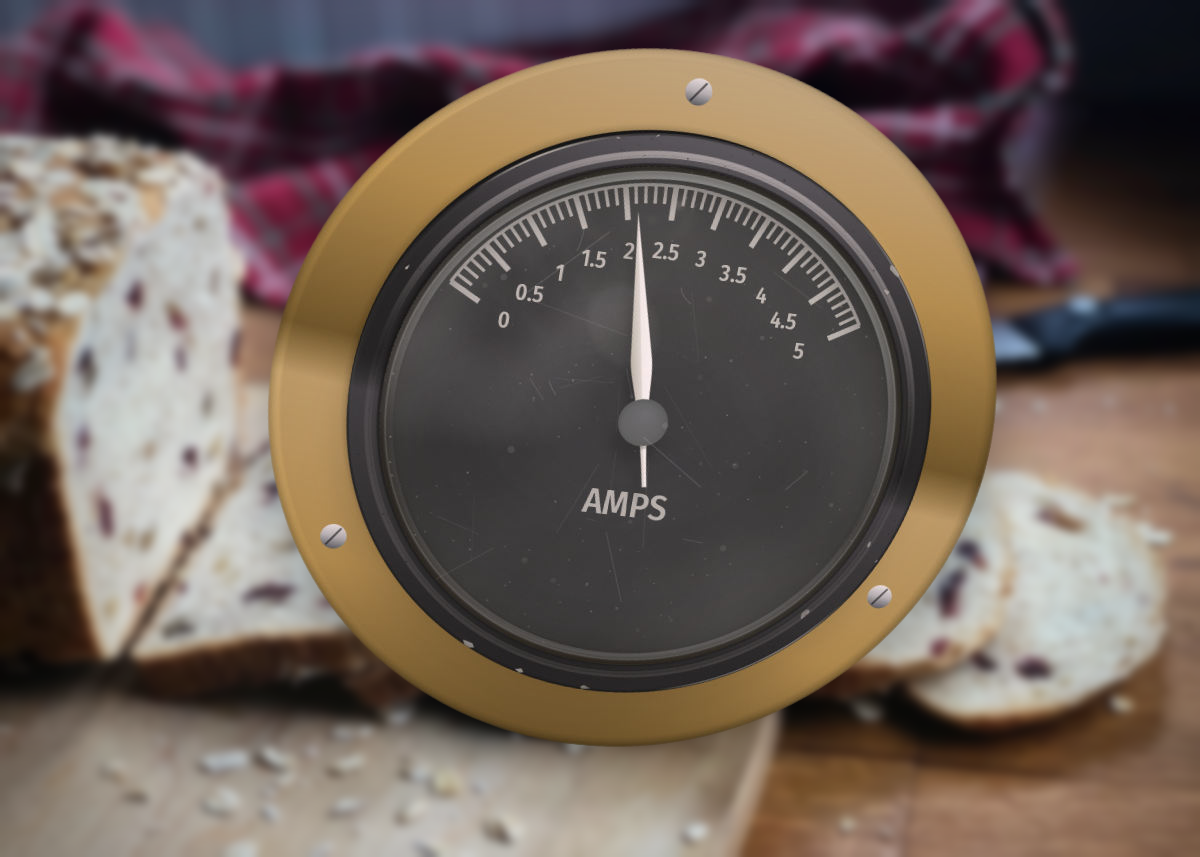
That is value=2.1 unit=A
